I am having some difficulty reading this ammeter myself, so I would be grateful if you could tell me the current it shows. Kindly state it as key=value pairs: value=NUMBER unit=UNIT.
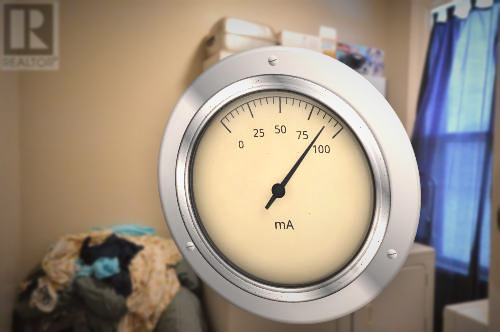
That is value=90 unit=mA
